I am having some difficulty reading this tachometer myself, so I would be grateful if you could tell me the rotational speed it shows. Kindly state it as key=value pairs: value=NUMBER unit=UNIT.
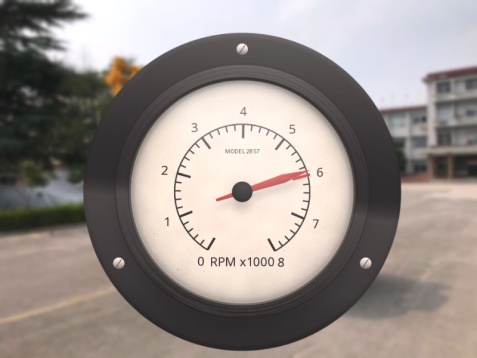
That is value=5900 unit=rpm
